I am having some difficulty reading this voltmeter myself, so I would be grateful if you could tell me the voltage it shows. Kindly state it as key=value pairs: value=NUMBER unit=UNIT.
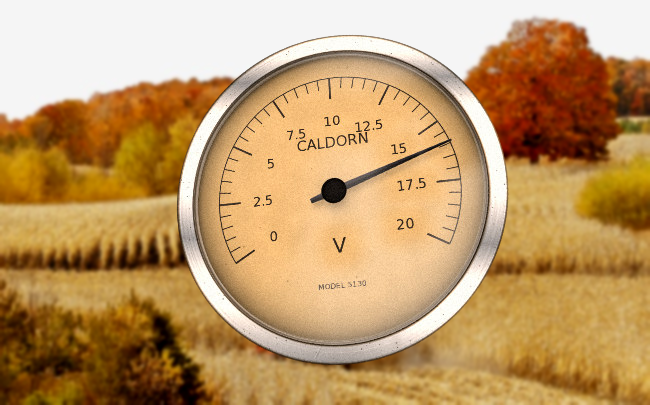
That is value=16 unit=V
